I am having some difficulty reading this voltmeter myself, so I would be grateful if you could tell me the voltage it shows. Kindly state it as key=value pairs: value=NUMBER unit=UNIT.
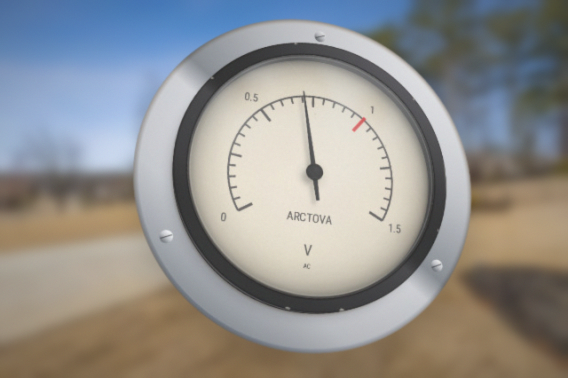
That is value=0.7 unit=V
